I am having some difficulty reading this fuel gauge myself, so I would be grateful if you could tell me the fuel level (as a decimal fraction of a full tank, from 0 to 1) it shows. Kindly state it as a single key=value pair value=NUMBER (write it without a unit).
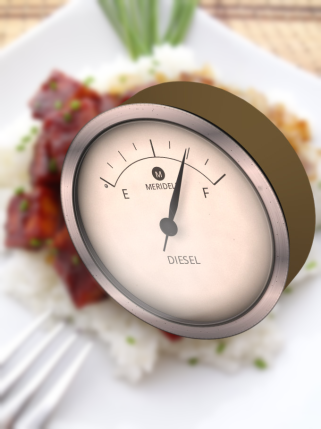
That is value=0.75
